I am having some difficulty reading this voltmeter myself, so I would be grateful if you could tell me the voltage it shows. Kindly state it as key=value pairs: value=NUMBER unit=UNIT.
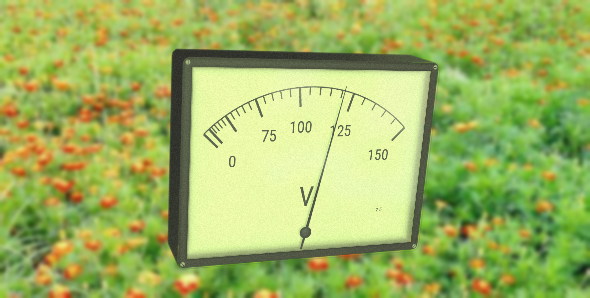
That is value=120 unit=V
